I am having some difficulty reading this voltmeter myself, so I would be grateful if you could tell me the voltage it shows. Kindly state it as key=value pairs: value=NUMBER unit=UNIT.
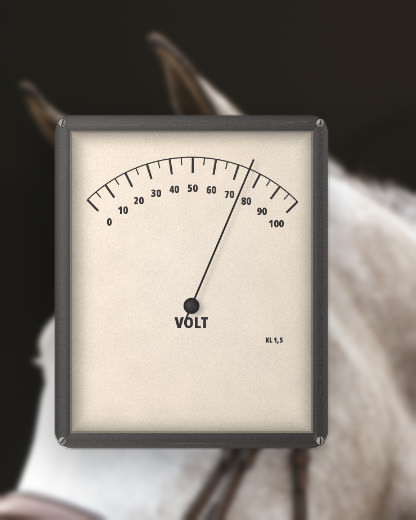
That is value=75 unit=V
